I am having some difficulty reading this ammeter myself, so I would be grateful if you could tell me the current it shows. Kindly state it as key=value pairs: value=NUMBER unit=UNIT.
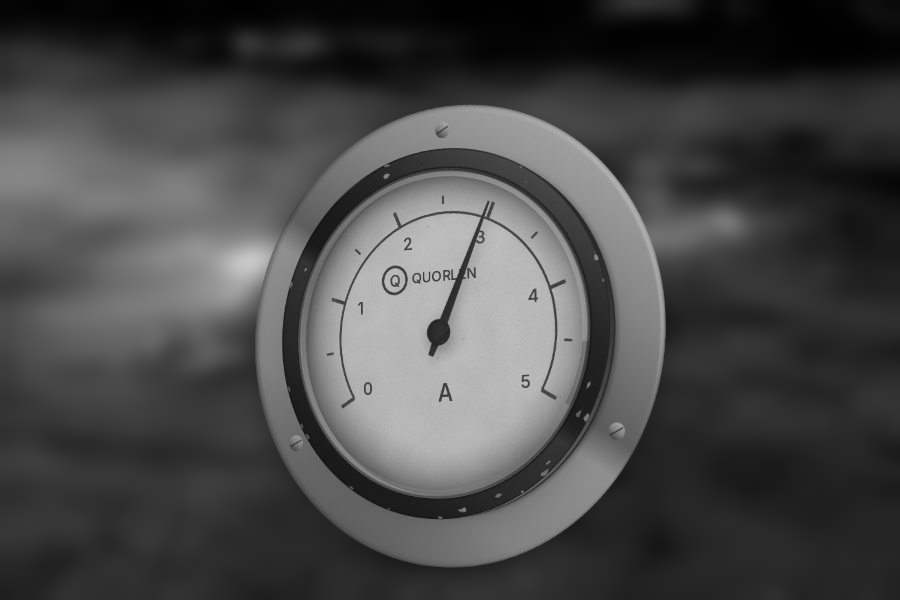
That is value=3 unit=A
